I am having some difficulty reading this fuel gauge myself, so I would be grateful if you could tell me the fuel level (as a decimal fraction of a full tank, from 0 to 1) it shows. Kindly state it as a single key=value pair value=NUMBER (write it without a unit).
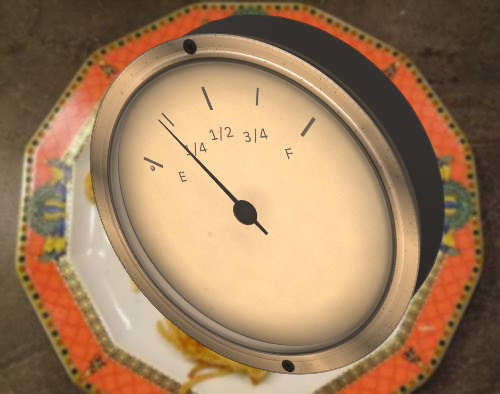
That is value=0.25
